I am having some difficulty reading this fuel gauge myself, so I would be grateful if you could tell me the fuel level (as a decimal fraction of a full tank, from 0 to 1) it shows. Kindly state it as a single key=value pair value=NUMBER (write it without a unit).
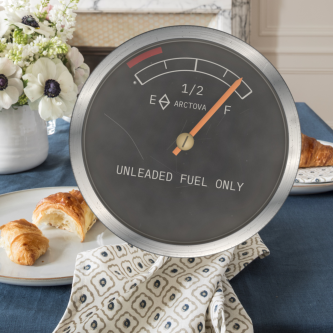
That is value=0.875
